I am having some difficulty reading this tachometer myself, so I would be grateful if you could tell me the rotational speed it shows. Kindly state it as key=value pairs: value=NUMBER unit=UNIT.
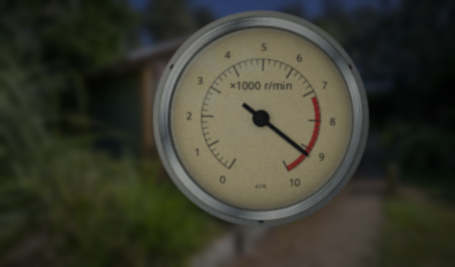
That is value=9200 unit=rpm
